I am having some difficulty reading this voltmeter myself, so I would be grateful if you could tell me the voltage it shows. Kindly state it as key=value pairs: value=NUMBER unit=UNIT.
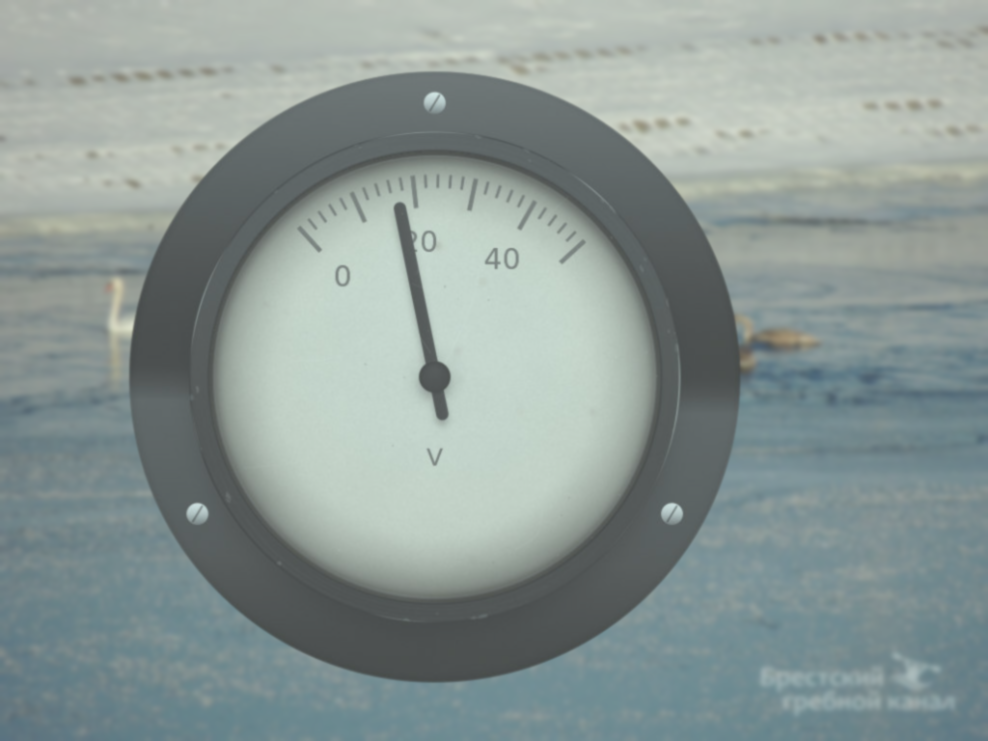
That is value=17 unit=V
